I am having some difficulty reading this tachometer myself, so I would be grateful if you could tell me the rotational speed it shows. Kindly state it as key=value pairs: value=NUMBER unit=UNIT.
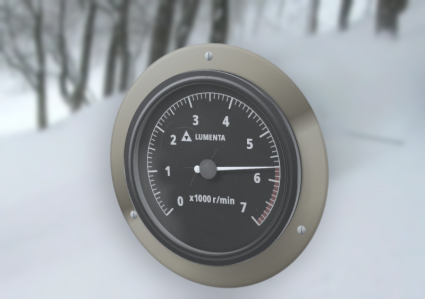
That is value=5700 unit=rpm
